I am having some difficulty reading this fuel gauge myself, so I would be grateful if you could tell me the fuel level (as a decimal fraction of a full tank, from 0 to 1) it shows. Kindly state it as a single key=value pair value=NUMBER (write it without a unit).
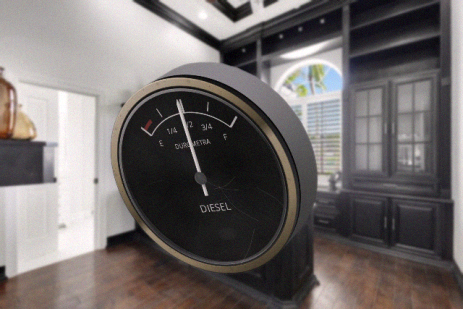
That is value=0.5
